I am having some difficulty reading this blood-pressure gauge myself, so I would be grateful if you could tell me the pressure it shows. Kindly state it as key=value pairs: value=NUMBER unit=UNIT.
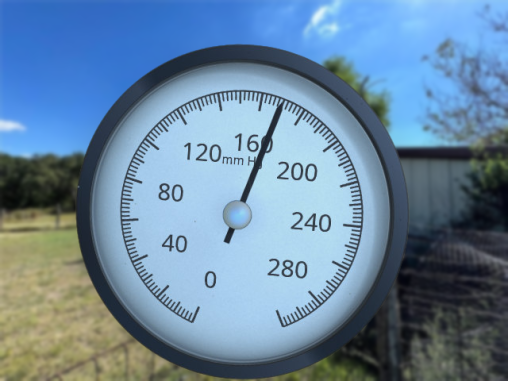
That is value=170 unit=mmHg
